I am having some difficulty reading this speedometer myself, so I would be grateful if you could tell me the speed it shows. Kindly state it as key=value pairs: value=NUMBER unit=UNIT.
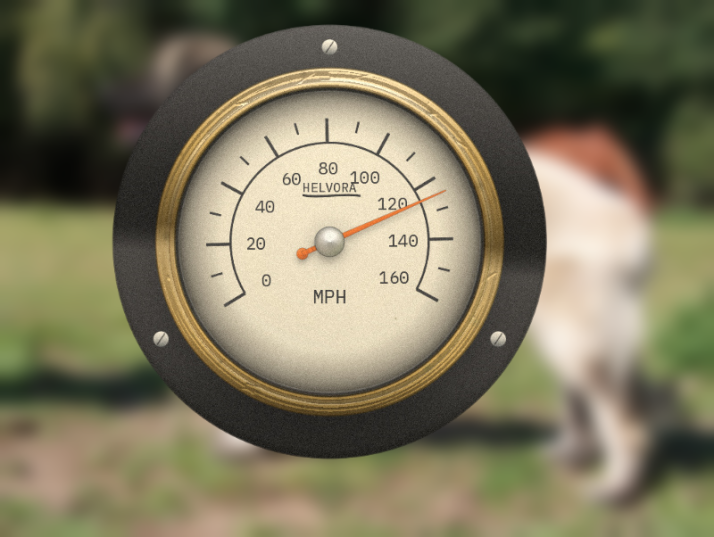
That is value=125 unit=mph
